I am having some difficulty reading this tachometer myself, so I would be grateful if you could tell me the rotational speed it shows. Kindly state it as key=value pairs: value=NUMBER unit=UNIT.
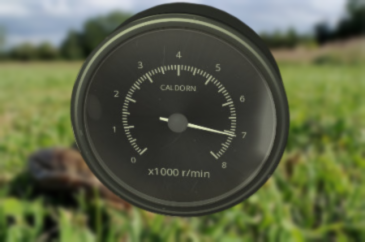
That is value=7000 unit=rpm
